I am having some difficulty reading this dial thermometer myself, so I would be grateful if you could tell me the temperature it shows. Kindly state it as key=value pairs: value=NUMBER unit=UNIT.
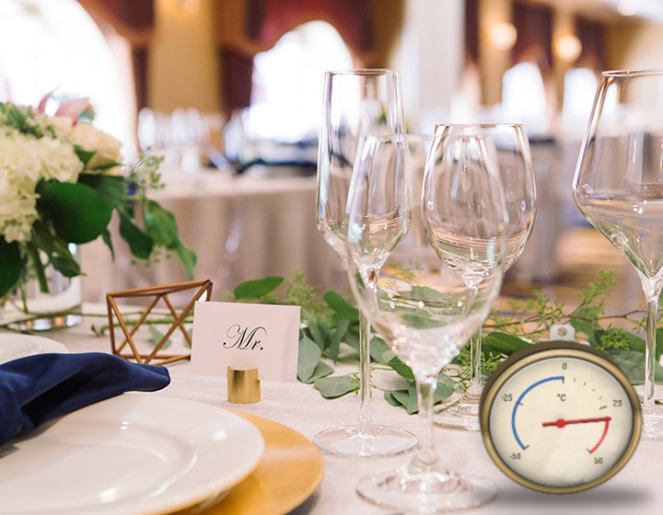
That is value=30 unit=°C
